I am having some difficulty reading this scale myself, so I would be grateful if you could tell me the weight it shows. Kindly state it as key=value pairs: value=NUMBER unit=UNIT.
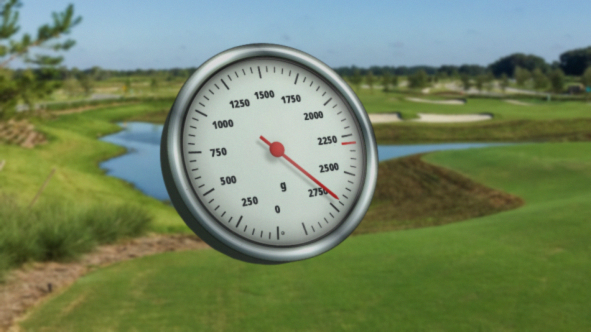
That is value=2700 unit=g
